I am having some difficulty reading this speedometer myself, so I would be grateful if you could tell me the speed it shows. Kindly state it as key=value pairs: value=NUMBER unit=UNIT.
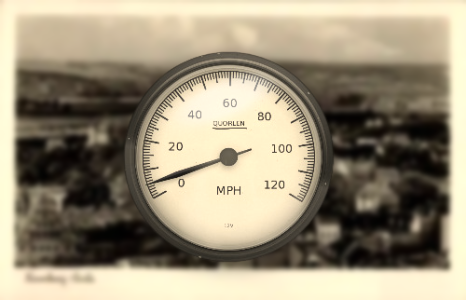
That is value=5 unit=mph
